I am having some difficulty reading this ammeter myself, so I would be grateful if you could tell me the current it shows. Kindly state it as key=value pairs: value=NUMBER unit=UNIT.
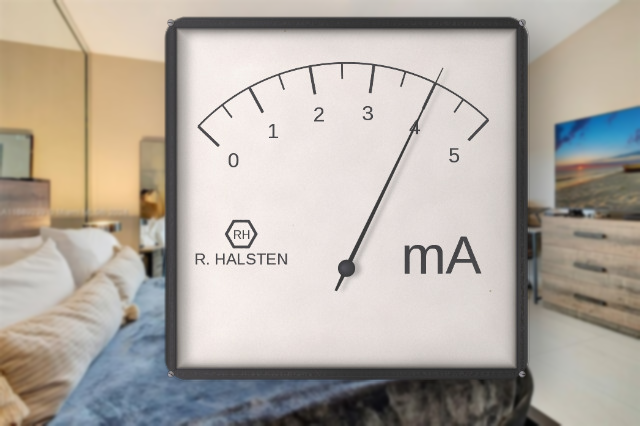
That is value=4 unit=mA
